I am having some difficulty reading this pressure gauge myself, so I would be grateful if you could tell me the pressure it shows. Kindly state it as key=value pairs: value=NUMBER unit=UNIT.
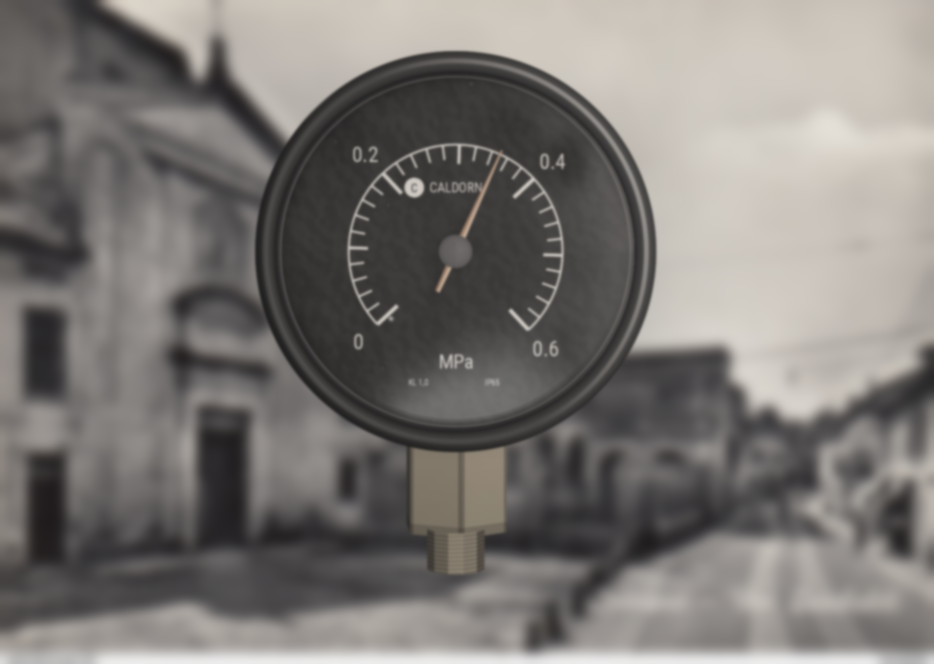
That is value=0.35 unit=MPa
